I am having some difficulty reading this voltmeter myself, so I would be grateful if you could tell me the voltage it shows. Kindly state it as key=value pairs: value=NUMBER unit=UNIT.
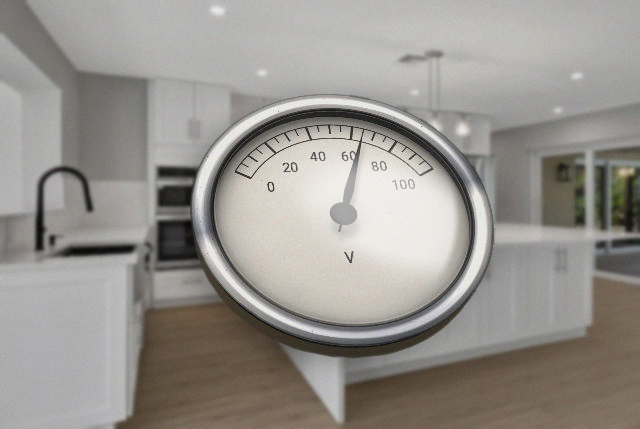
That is value=65 unit=V
